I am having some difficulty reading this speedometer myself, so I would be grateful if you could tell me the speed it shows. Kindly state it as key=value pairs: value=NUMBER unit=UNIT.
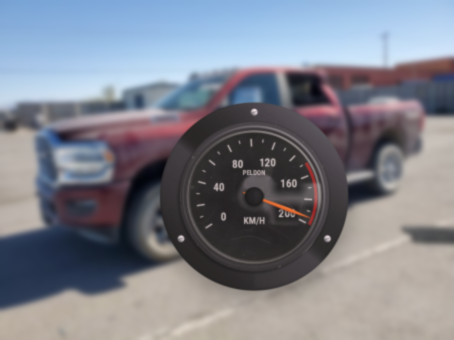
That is value=195 unit=km/h
